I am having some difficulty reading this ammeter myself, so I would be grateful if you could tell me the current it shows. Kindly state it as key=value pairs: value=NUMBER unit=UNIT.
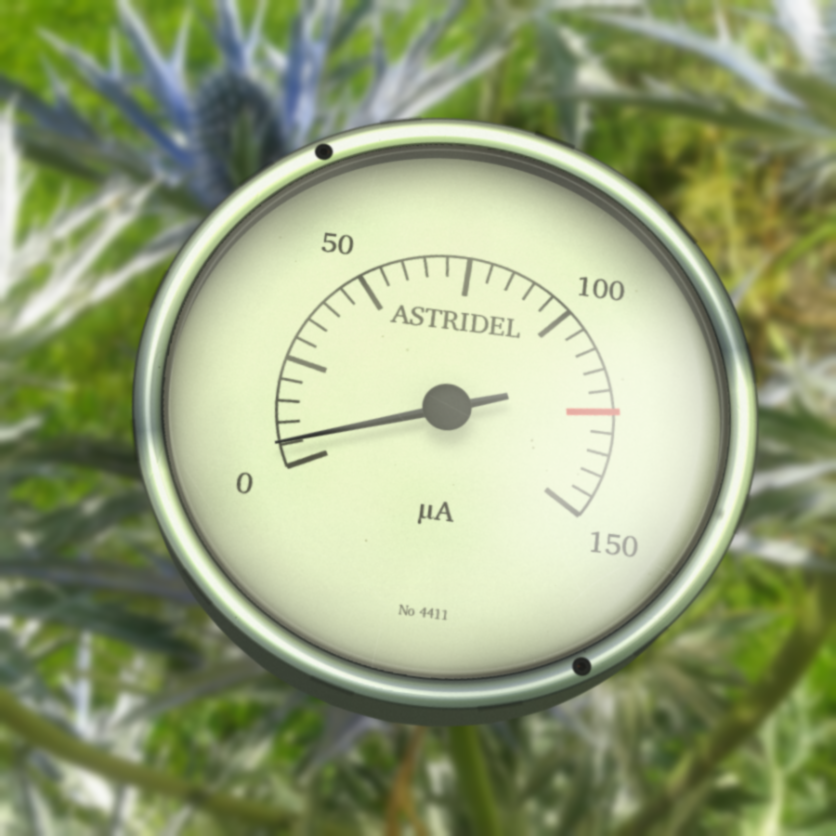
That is value=5 unit=µA
